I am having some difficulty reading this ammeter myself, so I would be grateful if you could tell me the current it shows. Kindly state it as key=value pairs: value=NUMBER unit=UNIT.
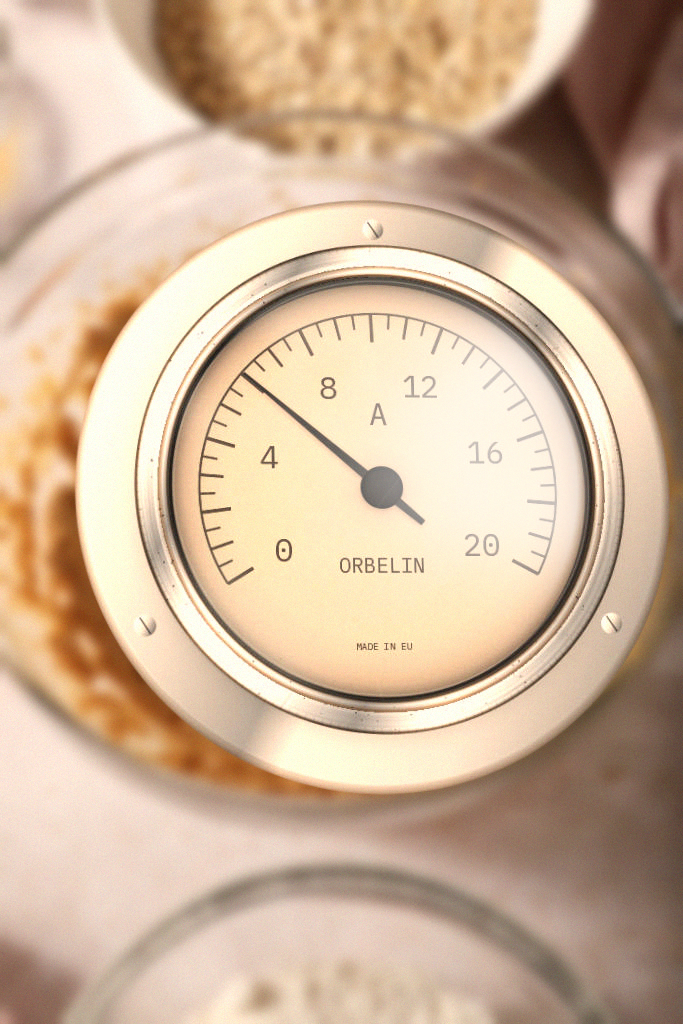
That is value=6 unit=A
